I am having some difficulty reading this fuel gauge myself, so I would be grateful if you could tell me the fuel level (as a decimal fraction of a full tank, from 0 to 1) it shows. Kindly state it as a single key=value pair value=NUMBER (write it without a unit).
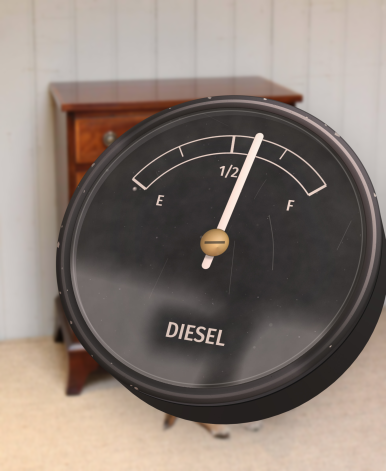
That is value=0.625
